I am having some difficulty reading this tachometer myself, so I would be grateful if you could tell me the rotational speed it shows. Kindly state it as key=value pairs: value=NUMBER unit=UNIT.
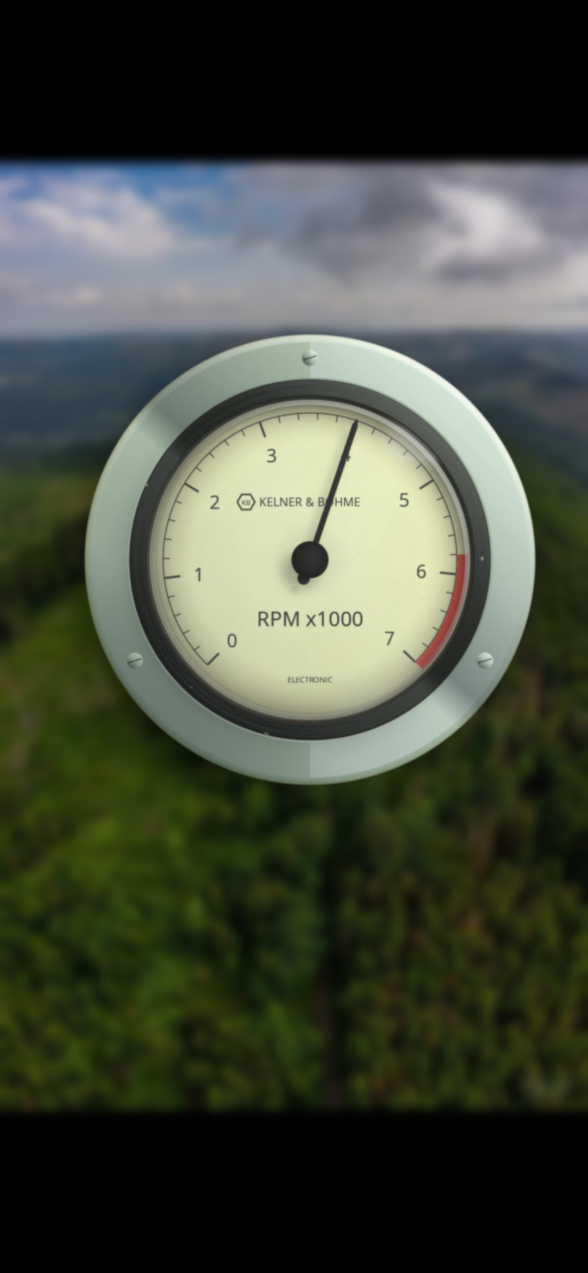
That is value=4000 unit=rpm
